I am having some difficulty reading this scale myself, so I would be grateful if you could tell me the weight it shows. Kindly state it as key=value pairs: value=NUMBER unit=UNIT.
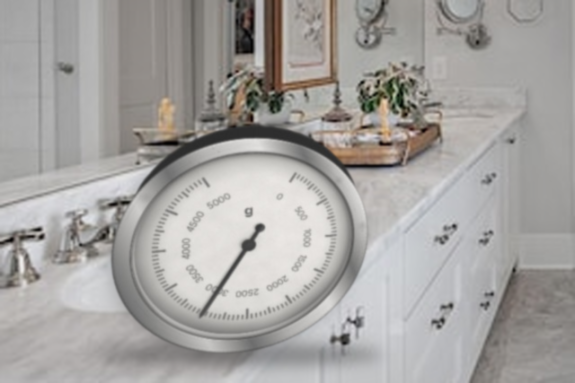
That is value=3000 unit=g
